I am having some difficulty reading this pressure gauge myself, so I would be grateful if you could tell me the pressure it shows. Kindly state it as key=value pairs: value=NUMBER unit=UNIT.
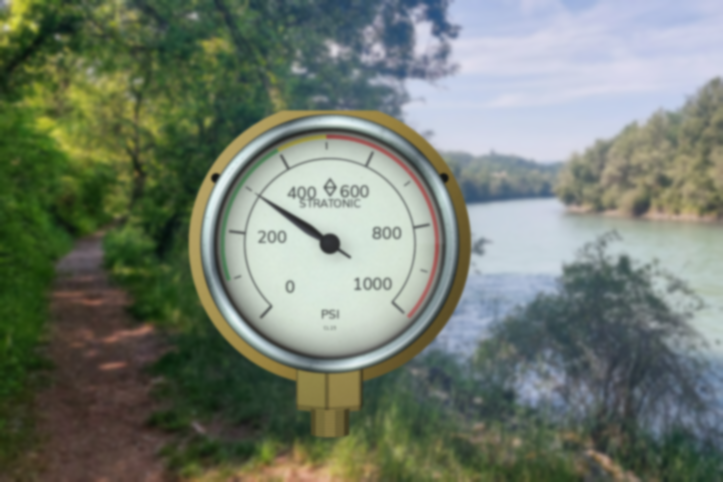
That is value=300 unit=psi
